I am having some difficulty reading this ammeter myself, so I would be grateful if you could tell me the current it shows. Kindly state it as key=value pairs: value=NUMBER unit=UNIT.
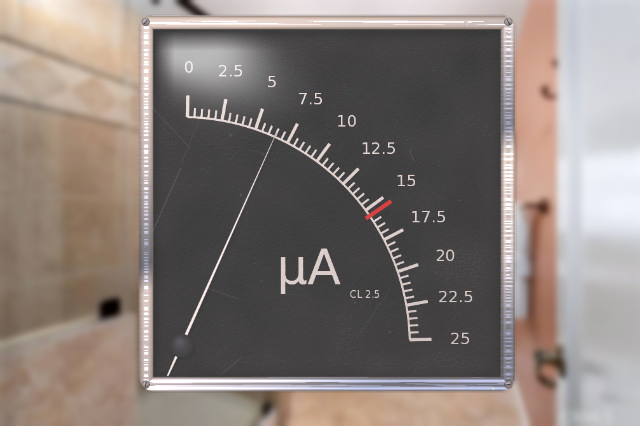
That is value=6.5 unit=µA
